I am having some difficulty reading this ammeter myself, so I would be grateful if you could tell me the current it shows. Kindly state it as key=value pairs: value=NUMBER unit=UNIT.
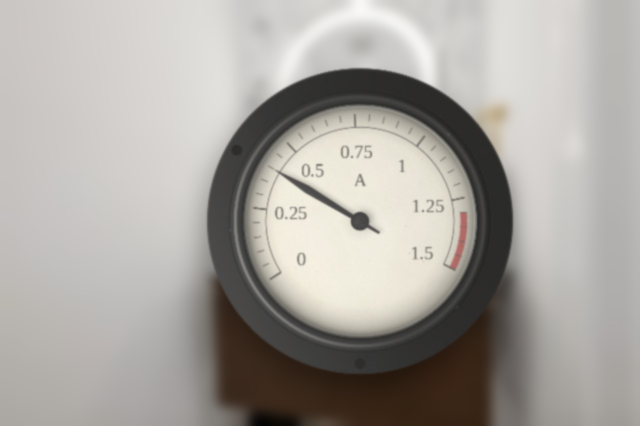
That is value=0.4 unit=A
